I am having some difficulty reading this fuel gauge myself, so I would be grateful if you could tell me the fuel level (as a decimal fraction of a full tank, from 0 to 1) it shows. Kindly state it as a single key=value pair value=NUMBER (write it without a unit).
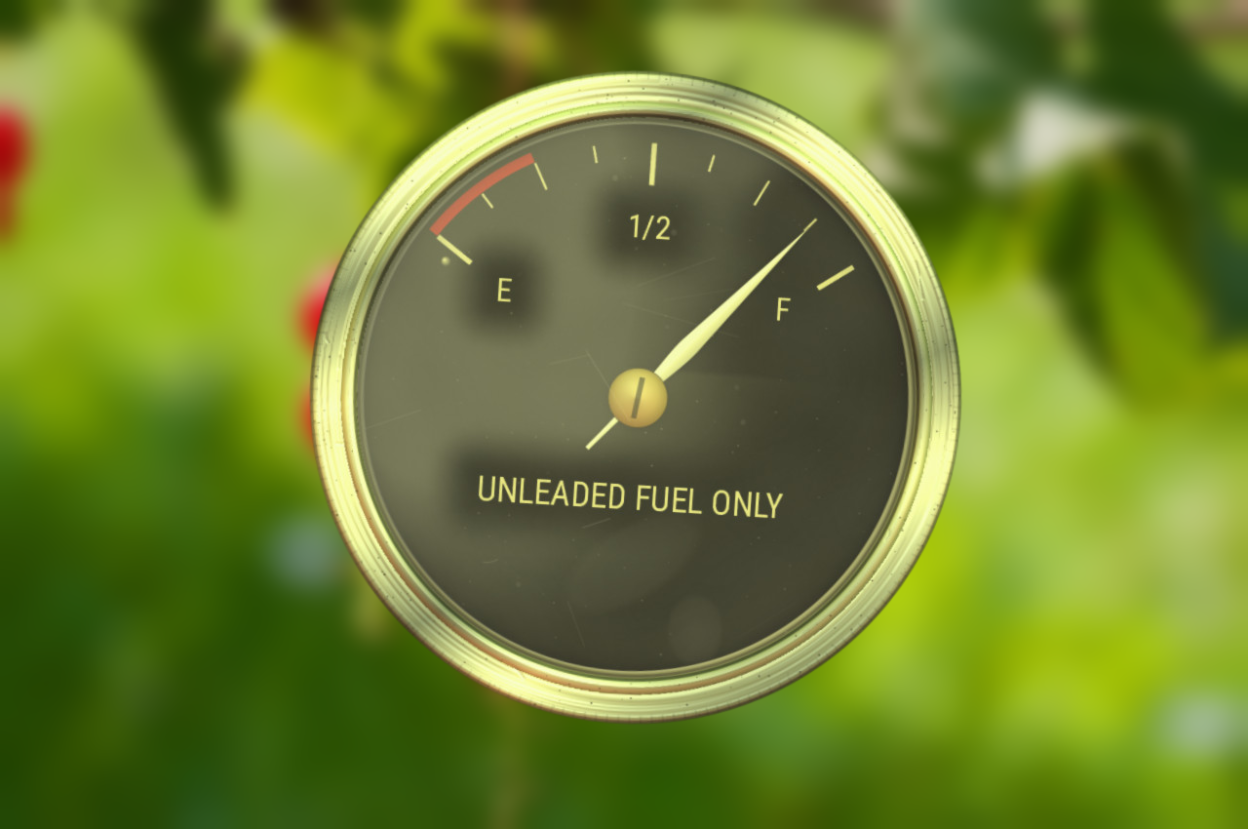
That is value=0.875
